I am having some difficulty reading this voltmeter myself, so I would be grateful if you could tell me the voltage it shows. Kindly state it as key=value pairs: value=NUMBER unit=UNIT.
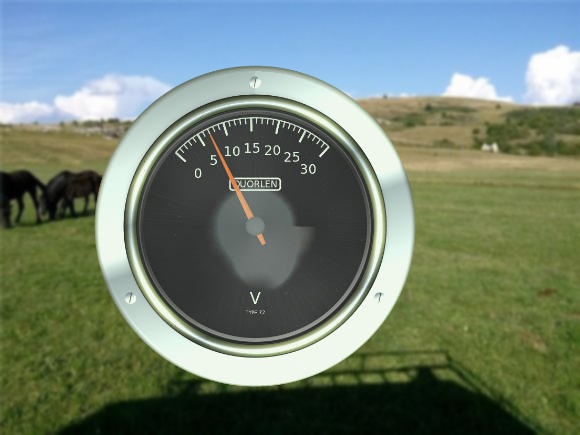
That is value=7 unit=V
